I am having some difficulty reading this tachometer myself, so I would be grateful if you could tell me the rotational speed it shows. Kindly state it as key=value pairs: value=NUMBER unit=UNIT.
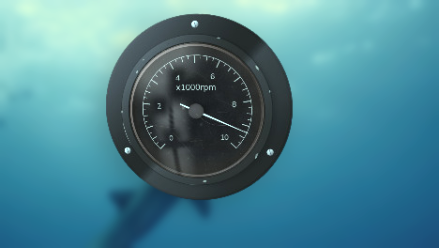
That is value=9250 unit=rpm
